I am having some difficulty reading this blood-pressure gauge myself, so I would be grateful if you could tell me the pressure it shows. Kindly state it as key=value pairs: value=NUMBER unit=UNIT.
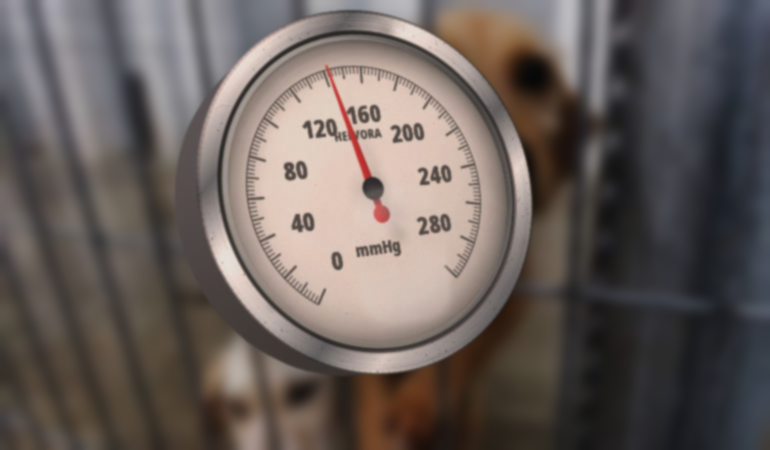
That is value=140 unit=mmHg
